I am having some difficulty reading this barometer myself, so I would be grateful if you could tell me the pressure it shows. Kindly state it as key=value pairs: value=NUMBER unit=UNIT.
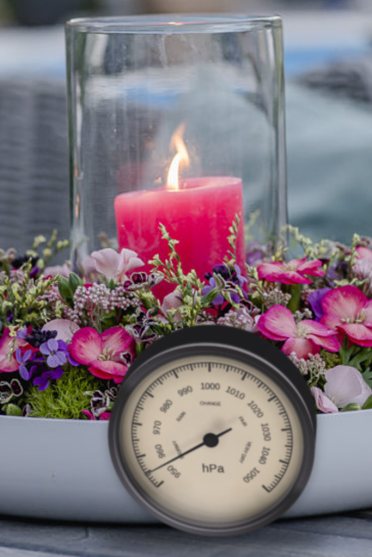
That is value=955 unit=hPa
